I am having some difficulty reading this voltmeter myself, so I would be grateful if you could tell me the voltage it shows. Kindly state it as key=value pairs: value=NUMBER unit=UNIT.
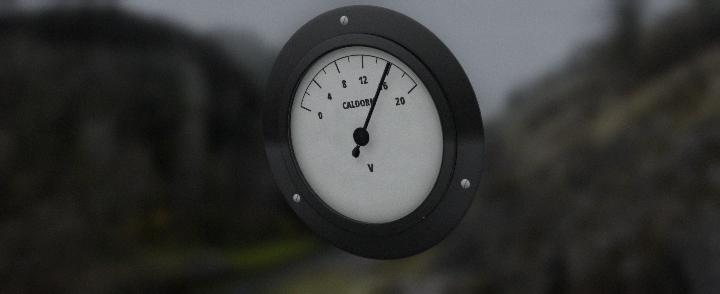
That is value=16 unit=V
